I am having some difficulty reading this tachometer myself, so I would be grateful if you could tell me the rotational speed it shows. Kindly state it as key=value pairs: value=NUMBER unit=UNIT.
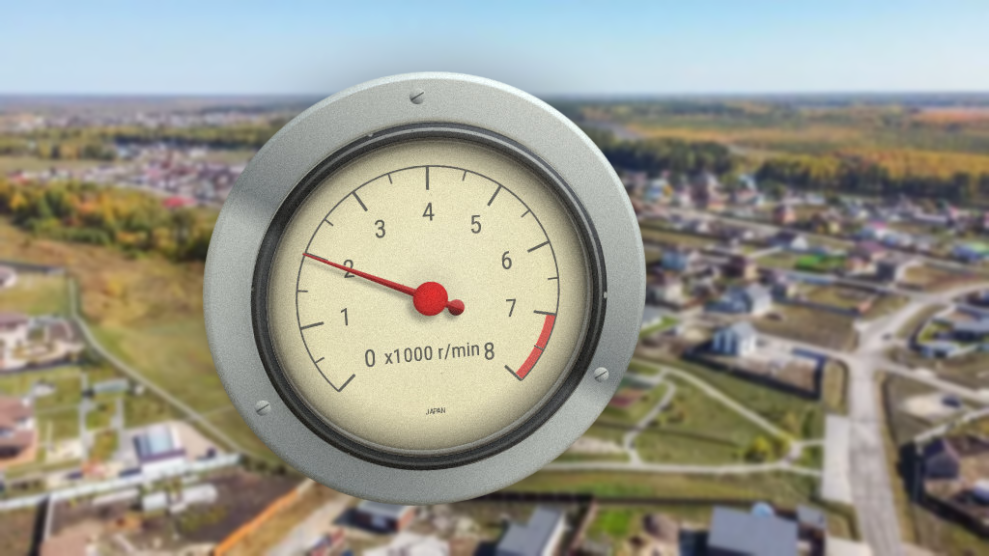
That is value=2000 unit=rpm
